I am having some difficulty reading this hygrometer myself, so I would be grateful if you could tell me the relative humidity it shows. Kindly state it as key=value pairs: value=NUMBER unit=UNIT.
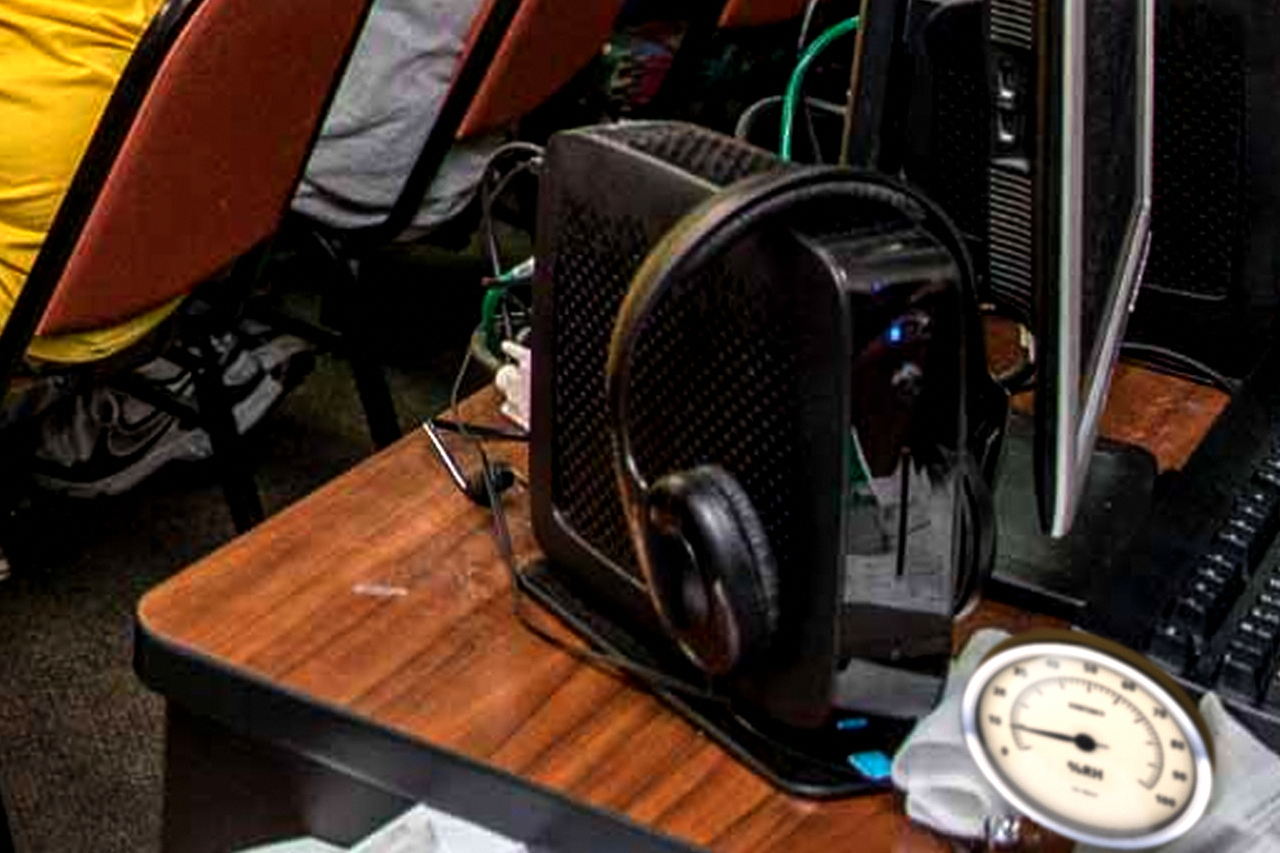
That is value=10 unit=%
